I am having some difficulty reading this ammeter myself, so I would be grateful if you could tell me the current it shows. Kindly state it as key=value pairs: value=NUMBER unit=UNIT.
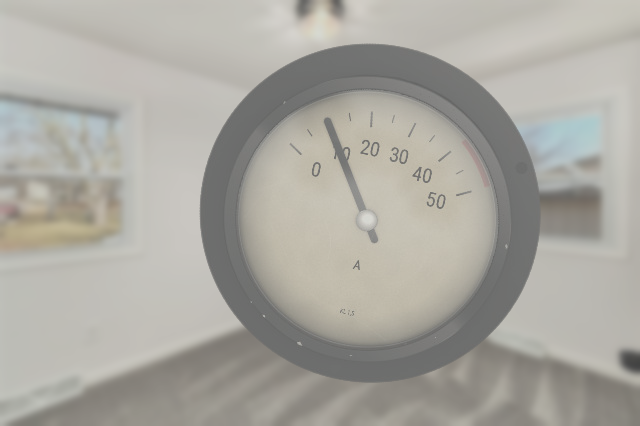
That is value=10 unit=A
